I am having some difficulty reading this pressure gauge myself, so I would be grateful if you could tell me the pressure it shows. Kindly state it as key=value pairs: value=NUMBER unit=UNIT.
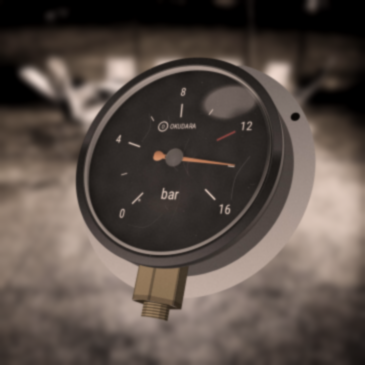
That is value=14 unit=bar
